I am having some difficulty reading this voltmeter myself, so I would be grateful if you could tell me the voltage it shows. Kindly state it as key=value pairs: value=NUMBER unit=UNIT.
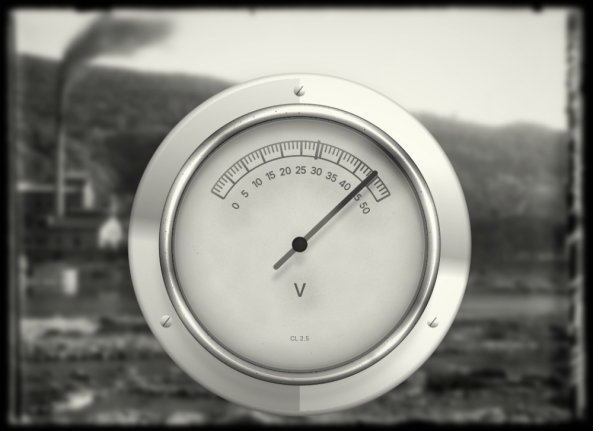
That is value=44 unit=V
